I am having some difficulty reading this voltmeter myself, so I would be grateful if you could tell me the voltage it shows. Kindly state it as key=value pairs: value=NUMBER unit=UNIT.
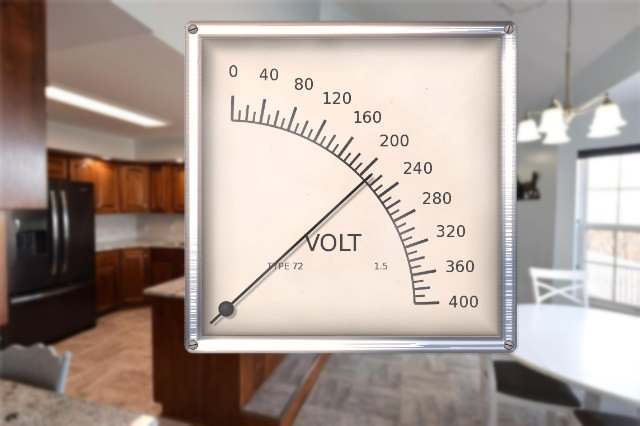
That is value=210 unit=V
